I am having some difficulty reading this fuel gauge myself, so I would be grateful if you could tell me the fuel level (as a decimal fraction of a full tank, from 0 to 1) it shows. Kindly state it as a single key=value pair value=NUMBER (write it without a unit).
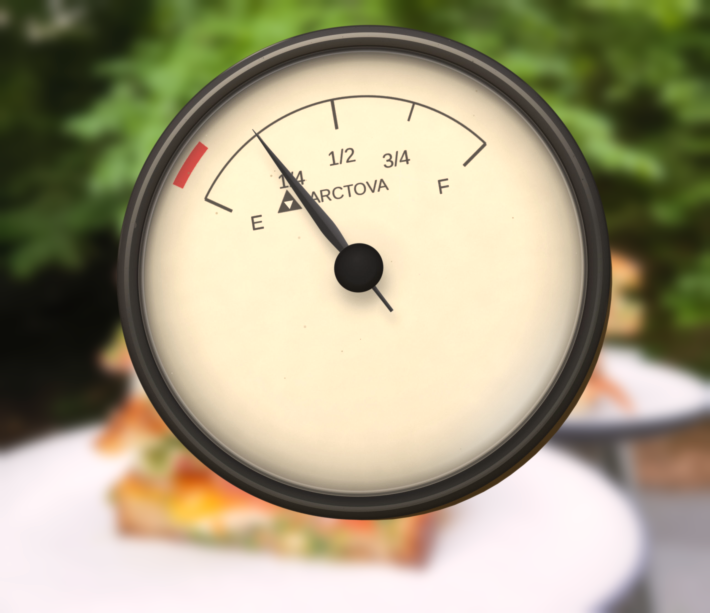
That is value=0.25
